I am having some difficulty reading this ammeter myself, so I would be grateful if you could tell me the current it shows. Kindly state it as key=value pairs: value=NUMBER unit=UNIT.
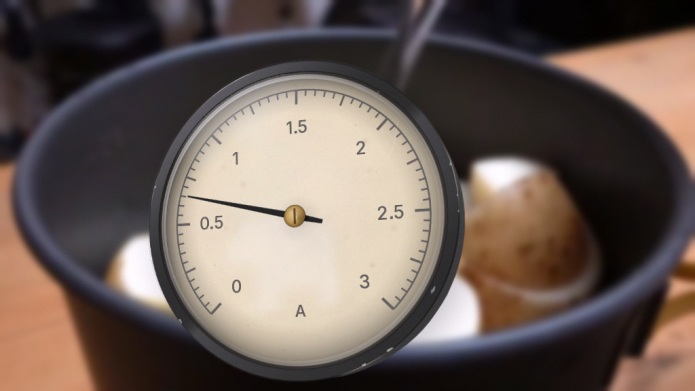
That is value=0.65 unit=A
